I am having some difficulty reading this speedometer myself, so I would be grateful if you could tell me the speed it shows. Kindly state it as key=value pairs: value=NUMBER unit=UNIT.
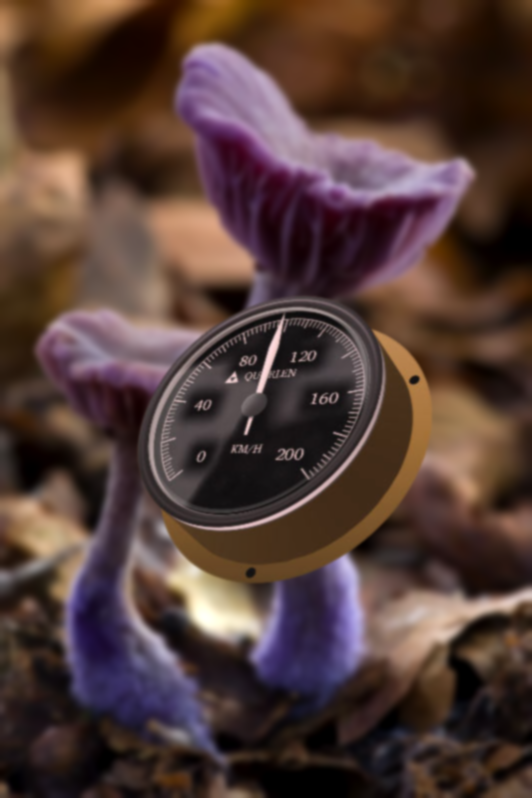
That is value=100 unit=km/h
